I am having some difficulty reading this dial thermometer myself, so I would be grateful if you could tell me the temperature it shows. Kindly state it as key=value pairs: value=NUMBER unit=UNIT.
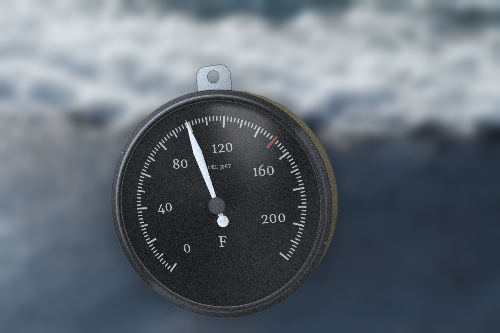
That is value=100 unit=°F
